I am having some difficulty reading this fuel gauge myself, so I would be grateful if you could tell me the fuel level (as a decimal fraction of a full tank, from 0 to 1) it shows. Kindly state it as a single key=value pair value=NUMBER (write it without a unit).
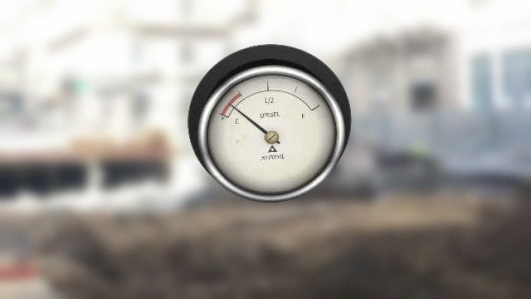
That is value=0.125
